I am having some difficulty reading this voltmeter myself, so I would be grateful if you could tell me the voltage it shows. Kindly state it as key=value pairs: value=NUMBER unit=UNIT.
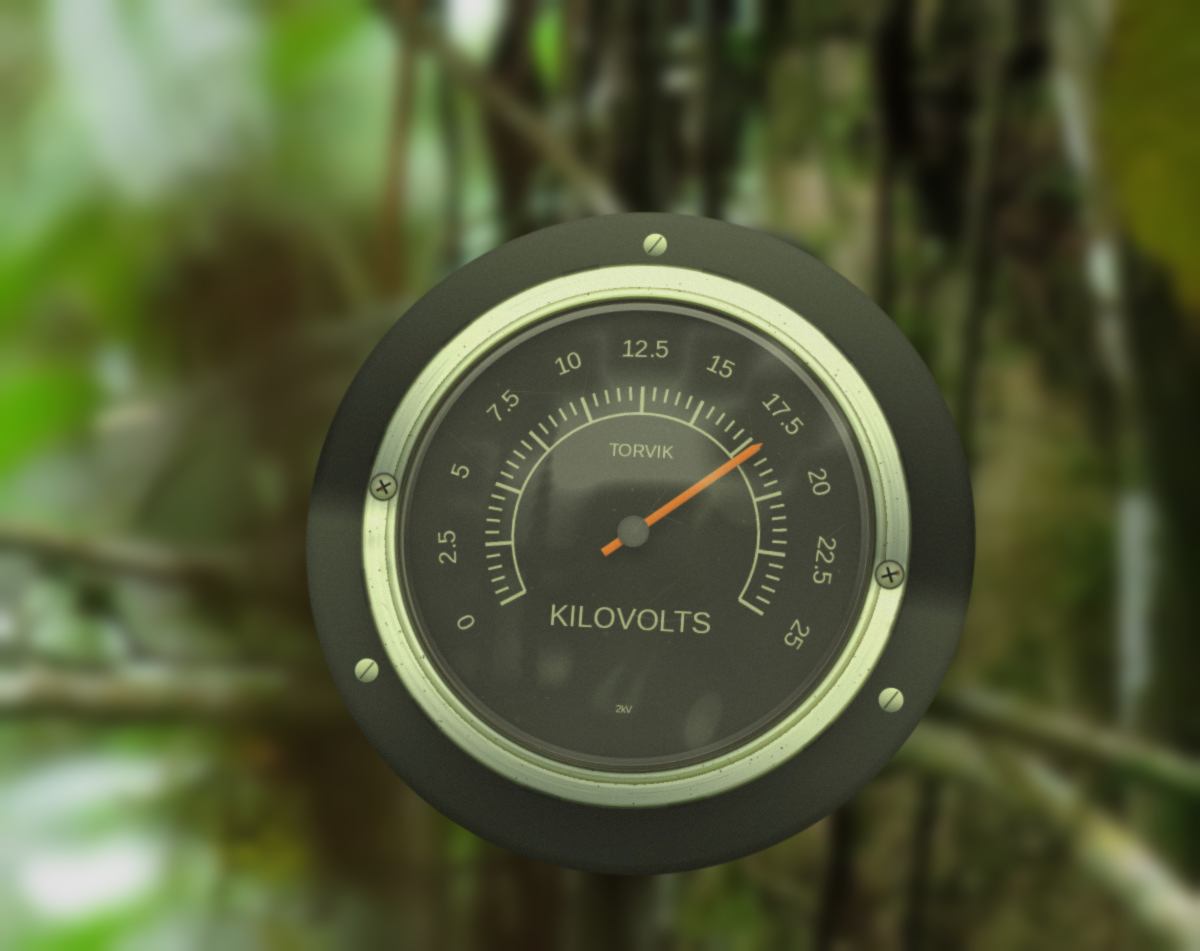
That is value=18 unit=kV
